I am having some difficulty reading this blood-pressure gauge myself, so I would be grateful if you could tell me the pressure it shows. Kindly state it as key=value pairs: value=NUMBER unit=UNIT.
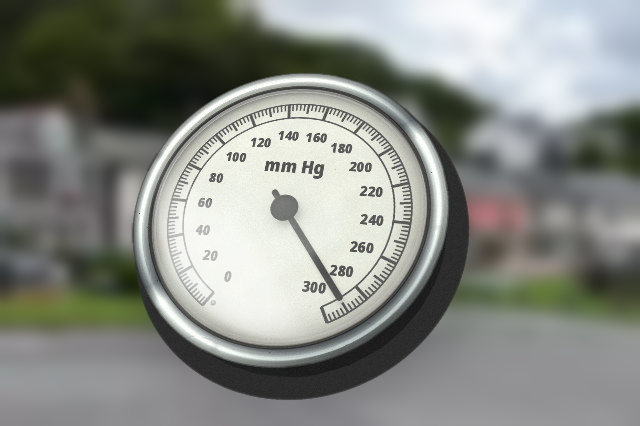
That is value=290 unit=mmHg
